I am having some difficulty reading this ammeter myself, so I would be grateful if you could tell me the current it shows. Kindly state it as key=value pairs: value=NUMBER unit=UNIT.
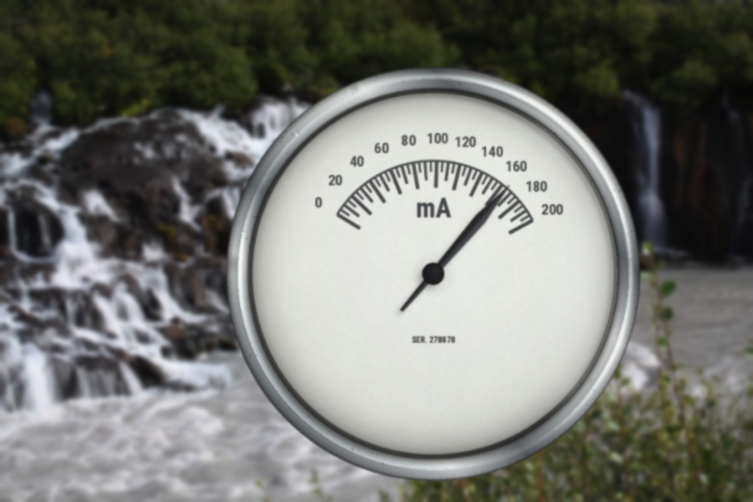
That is value=165 unit=mA
